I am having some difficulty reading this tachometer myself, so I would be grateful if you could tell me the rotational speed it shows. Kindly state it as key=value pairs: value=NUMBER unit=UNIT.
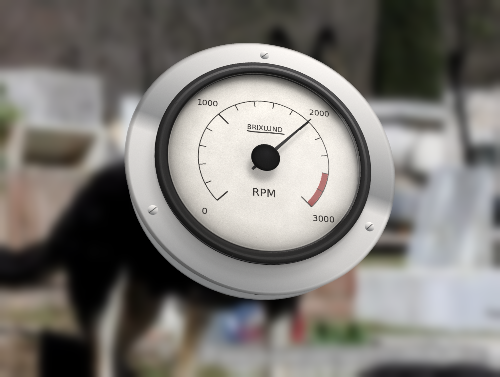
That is value=2000 unit=rpm
